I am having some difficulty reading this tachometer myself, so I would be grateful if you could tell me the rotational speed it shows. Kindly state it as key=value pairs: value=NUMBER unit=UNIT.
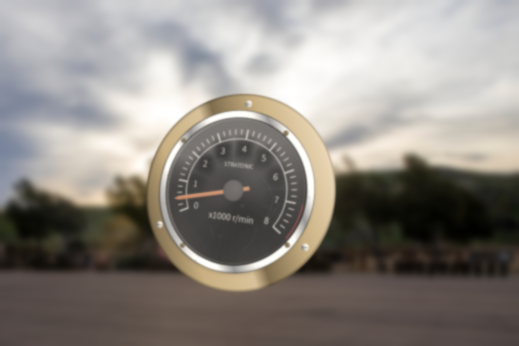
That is value=400 unit=rpm
